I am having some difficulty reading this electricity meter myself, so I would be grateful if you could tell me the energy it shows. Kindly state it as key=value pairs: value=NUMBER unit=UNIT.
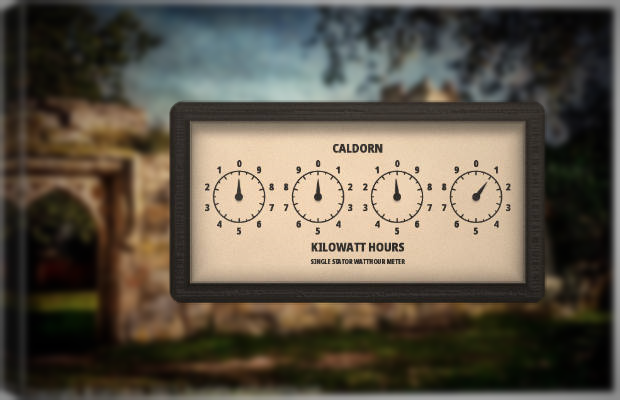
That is value=1 unit=kWh
